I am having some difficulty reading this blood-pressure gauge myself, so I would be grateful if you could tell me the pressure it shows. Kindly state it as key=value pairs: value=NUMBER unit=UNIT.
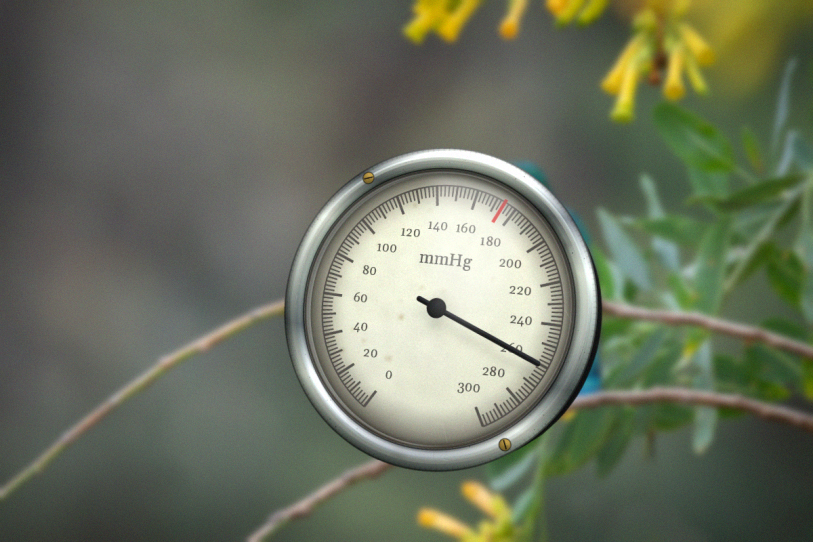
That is value=260 unit=mmHg
